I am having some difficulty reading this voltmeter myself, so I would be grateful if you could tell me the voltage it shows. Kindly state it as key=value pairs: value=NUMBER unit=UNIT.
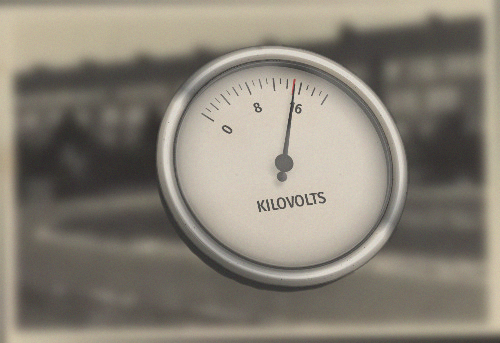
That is value=15 unit=kV
